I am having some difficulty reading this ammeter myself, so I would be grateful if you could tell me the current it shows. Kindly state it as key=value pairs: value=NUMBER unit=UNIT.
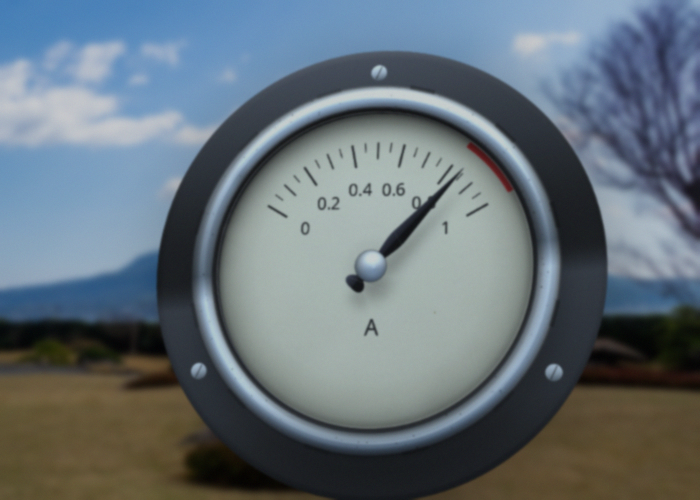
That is value=0.85 unit=A
